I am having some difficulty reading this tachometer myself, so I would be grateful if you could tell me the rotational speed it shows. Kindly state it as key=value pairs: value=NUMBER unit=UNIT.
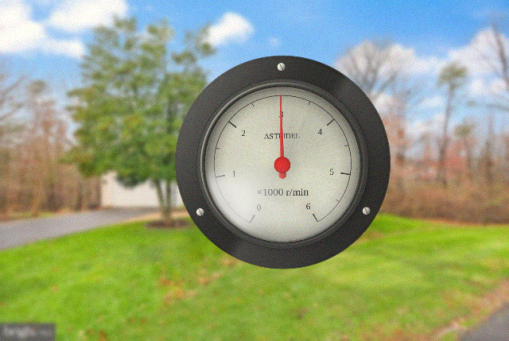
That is value=3000 unit=rpm
